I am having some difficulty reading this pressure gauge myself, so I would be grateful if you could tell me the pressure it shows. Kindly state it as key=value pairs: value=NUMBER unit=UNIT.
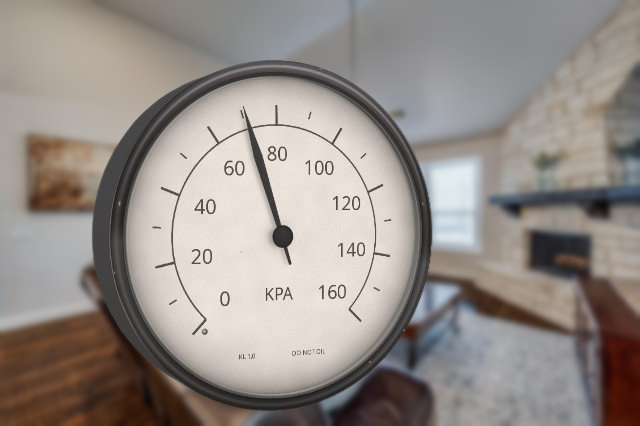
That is value=70 unit=kPa
